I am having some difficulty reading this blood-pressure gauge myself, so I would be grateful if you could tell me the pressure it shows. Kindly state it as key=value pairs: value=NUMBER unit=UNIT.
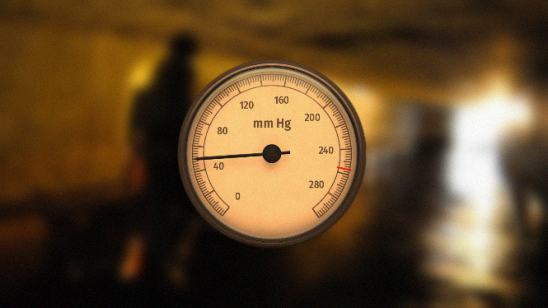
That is value=50 unit=mmHg
